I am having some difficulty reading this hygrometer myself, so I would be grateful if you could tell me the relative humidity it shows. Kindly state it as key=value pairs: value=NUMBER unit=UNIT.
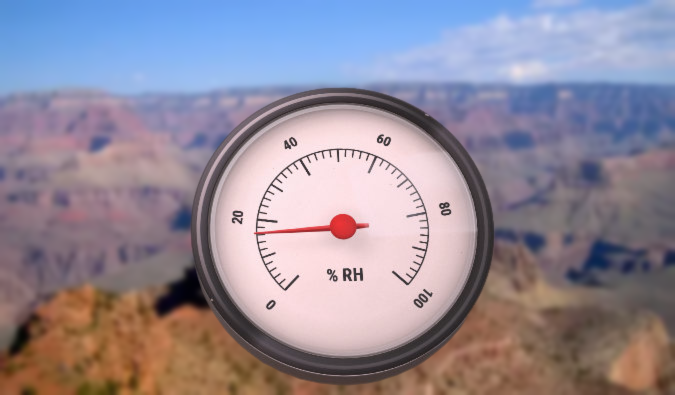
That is value=16 unit=%
